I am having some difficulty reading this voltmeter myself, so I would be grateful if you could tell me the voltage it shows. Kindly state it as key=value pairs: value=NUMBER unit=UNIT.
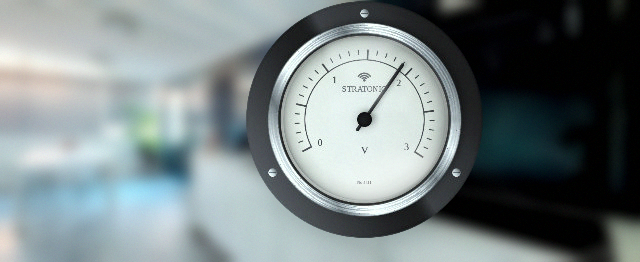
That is value=1.9 unit=V
